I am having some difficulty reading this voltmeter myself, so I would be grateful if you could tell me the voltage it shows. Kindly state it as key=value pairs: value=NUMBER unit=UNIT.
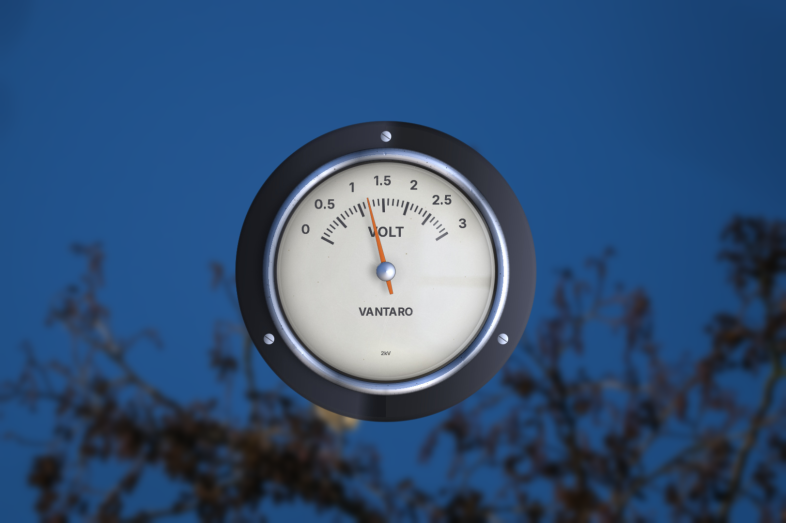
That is value=1.2 unit=V
